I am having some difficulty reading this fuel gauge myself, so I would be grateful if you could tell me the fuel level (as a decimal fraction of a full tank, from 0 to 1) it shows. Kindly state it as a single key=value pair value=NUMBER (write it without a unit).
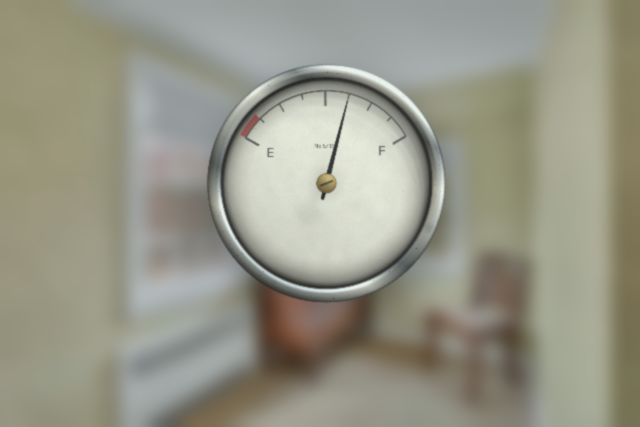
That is value=0.625
